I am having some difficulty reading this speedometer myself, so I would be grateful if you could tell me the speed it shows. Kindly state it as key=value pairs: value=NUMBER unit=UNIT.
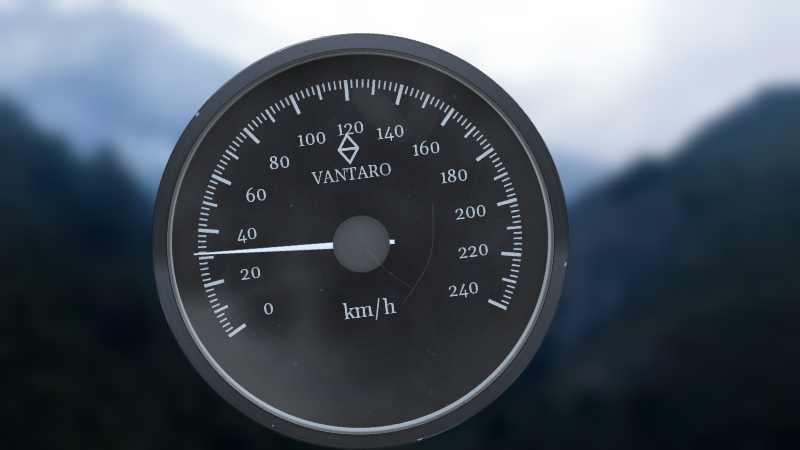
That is value=32 unit=km/h
